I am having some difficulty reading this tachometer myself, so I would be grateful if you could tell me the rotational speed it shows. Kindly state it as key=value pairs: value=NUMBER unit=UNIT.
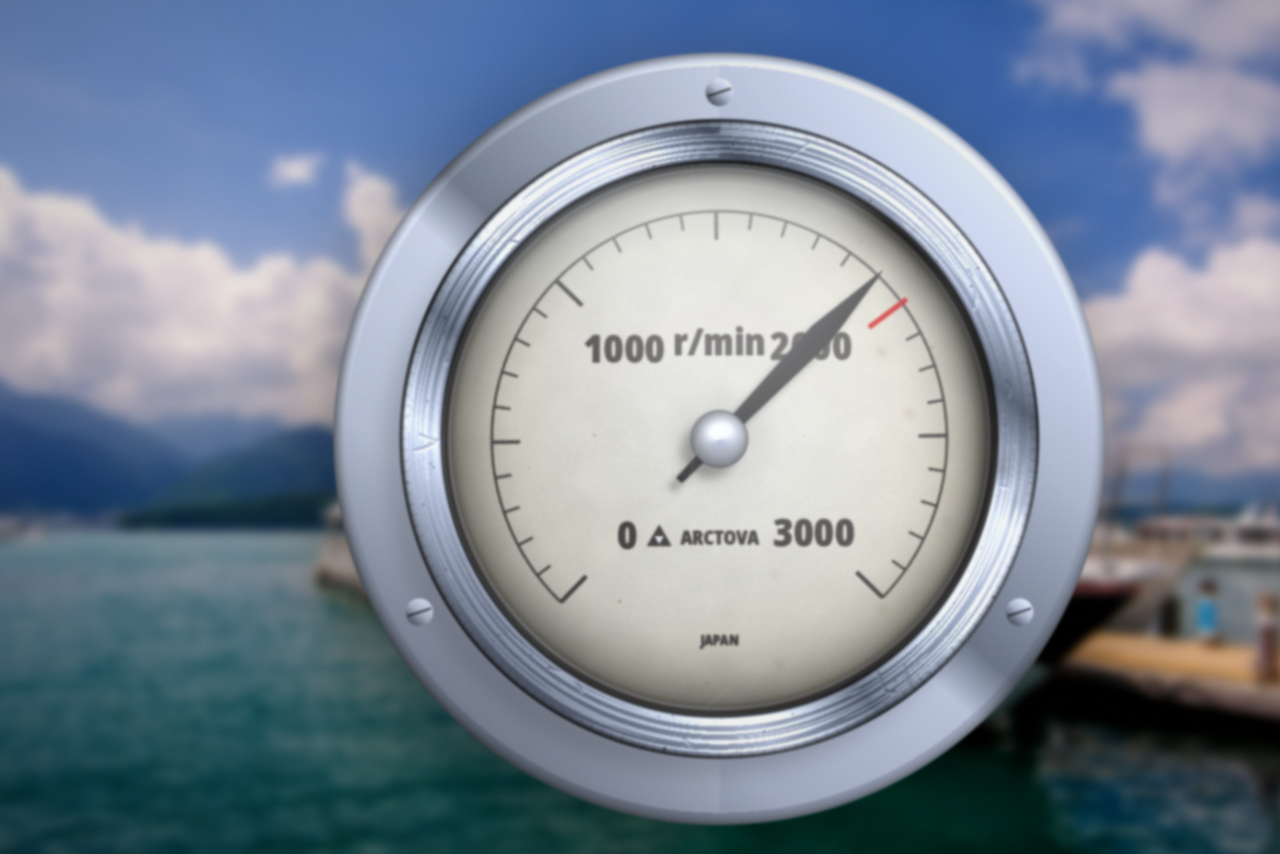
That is value=2000 unit=rpm
